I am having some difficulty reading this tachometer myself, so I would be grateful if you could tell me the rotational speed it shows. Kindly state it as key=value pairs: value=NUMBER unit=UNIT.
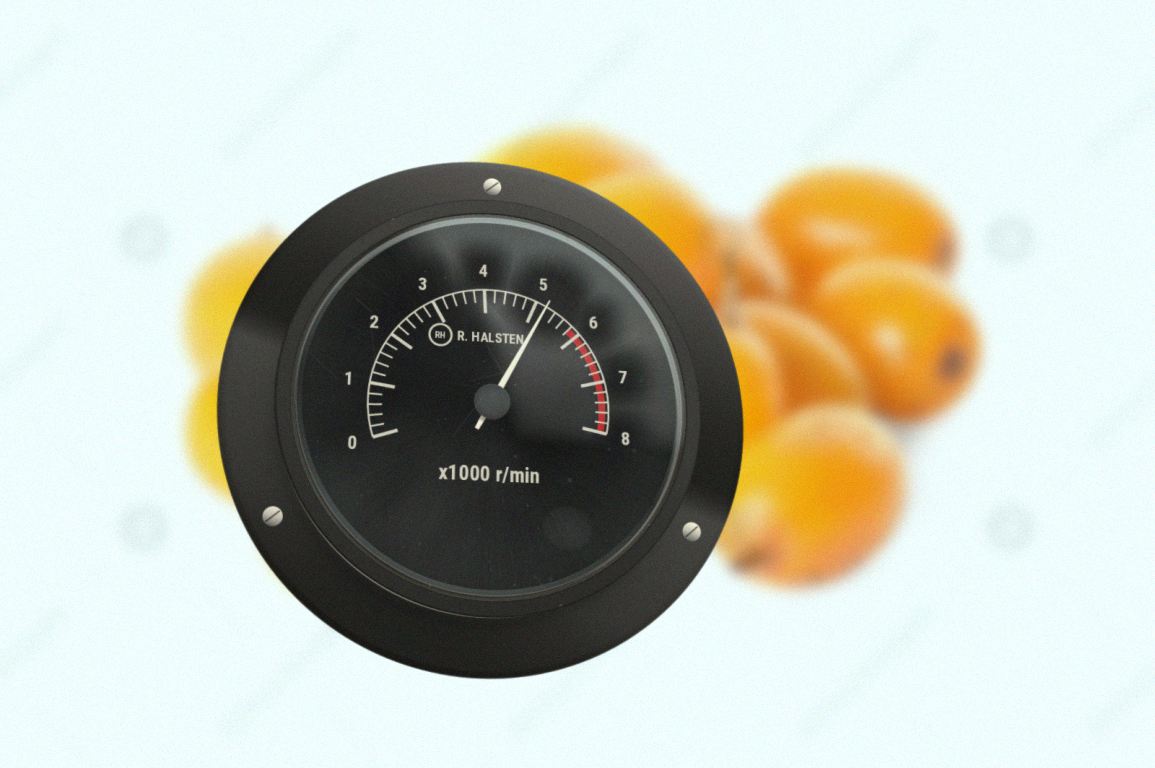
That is value=5200 unit=rpm
